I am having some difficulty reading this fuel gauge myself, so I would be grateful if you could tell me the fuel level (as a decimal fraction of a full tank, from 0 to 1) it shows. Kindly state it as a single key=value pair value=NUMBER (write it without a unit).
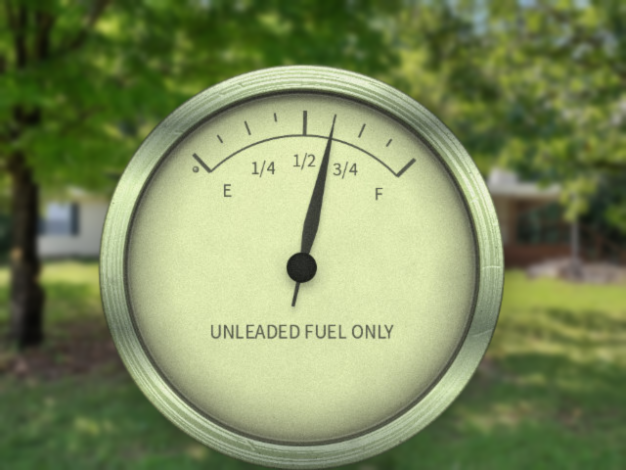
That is value=0.625
